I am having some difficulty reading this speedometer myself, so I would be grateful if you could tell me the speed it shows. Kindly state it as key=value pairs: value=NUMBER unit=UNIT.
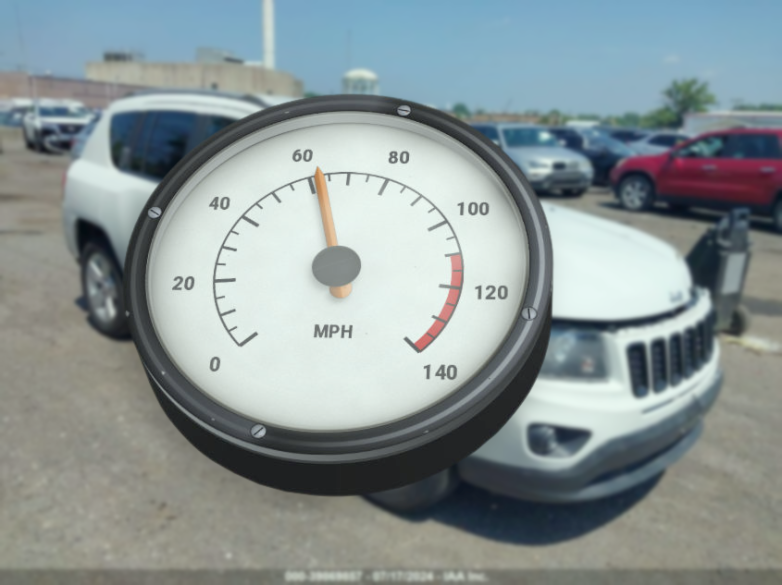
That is value=62.5 unit=mph
